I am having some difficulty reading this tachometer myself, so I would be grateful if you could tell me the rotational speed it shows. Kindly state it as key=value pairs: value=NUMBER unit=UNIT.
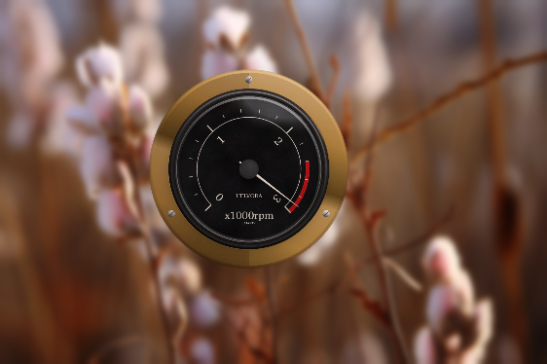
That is value=2900 unit=rpm
